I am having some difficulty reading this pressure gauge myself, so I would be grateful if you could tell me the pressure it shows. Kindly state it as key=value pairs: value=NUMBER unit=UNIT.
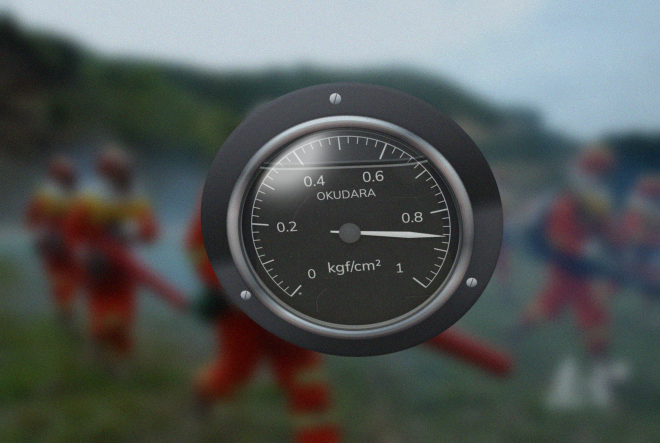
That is value=0.86 unit=kg/cm²
